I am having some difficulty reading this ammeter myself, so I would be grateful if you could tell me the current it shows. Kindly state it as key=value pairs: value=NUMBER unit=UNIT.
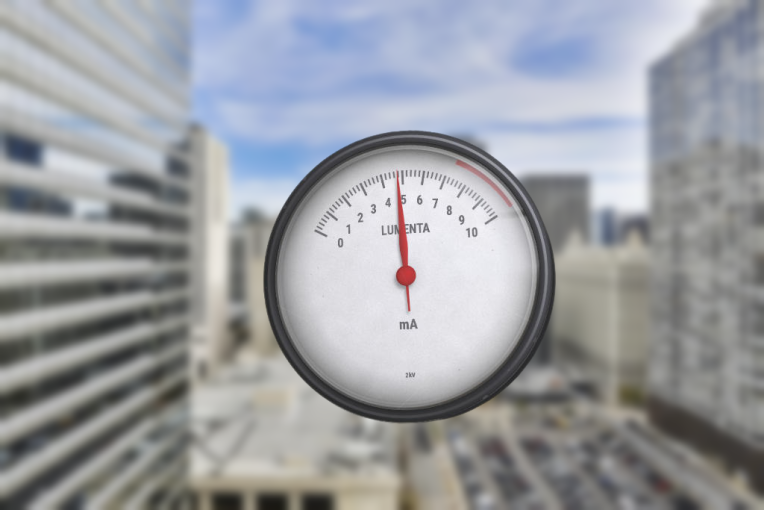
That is value=4.8 unit=mA
